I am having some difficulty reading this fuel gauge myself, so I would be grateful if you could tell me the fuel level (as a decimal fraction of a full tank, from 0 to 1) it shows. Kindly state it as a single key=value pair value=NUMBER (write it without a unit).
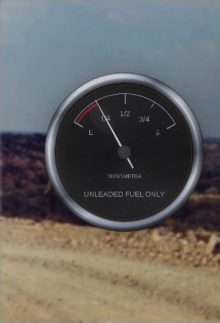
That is value=0.25
